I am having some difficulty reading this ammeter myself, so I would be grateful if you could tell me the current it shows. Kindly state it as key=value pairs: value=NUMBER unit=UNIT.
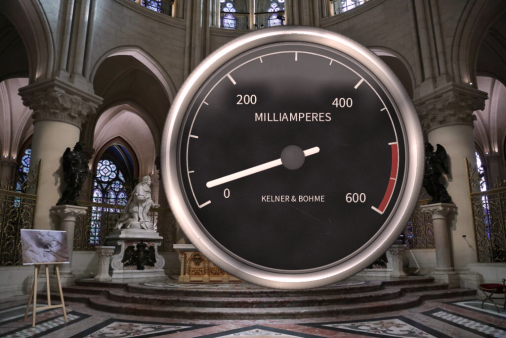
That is value=25 unit=mA
